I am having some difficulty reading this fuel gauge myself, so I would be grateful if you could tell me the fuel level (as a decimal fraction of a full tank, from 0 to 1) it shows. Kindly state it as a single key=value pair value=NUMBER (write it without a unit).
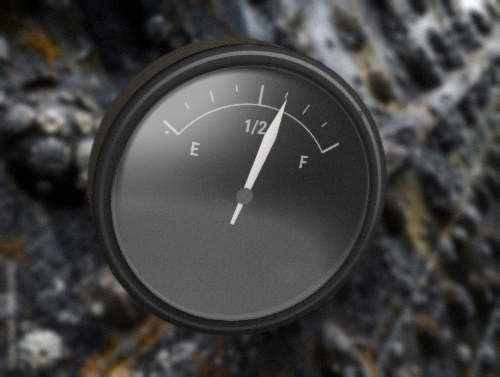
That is value=0.625
